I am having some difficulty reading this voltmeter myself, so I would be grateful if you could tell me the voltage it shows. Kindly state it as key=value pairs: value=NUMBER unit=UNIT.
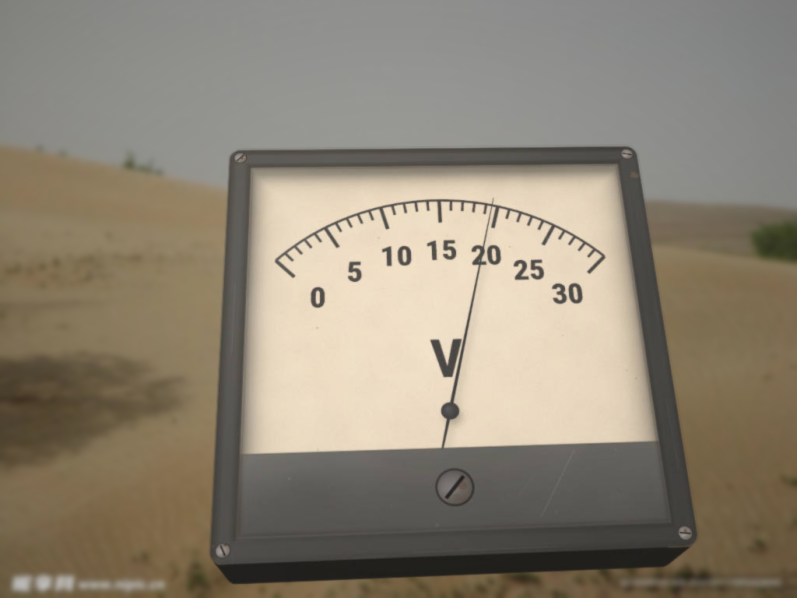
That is value=19.5 unit=V
